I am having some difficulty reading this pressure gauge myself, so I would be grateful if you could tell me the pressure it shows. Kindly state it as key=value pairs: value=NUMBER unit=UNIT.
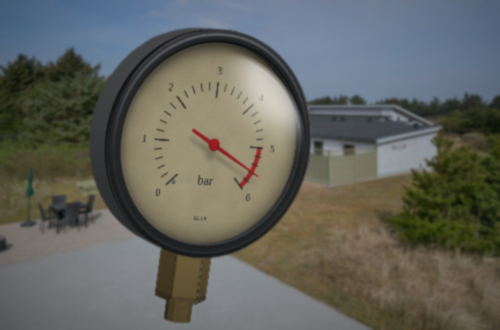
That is value=5.6 unit=bar
